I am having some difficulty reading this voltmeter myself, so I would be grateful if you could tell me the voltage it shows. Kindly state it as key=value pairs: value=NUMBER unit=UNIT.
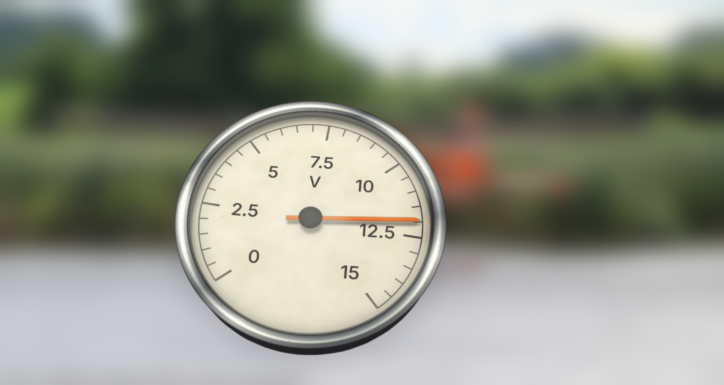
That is value=12 unit=V
